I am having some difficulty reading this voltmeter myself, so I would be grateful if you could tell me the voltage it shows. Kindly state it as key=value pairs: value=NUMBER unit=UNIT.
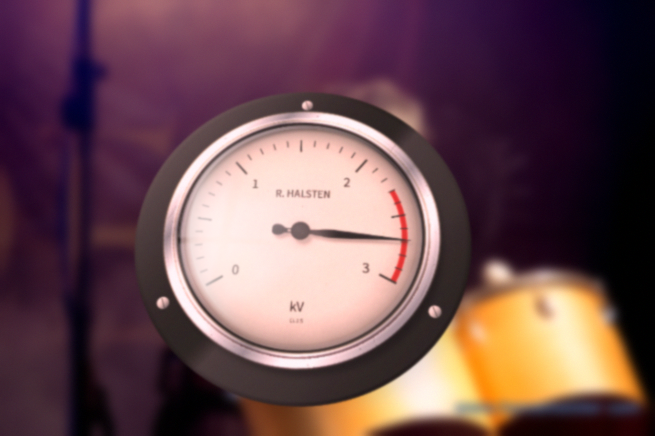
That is value=2.7 unit=kV
